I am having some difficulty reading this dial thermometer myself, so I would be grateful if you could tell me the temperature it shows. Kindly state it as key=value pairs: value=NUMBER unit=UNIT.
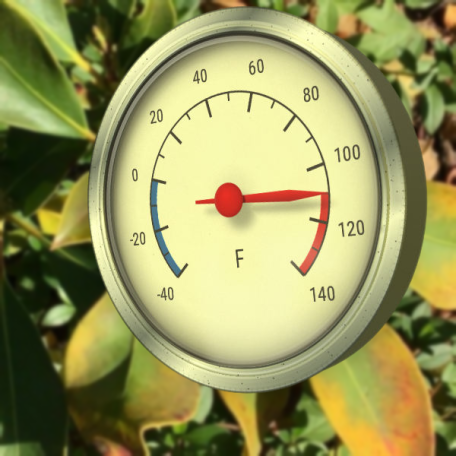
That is value=110 unit=°F
